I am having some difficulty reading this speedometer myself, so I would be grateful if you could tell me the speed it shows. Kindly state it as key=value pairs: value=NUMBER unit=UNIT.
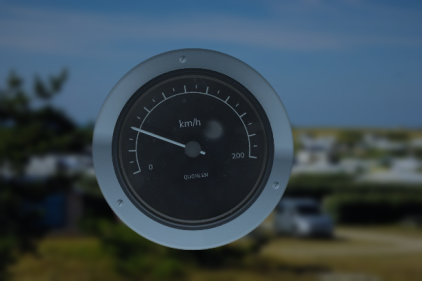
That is value=40 unit=km/h
